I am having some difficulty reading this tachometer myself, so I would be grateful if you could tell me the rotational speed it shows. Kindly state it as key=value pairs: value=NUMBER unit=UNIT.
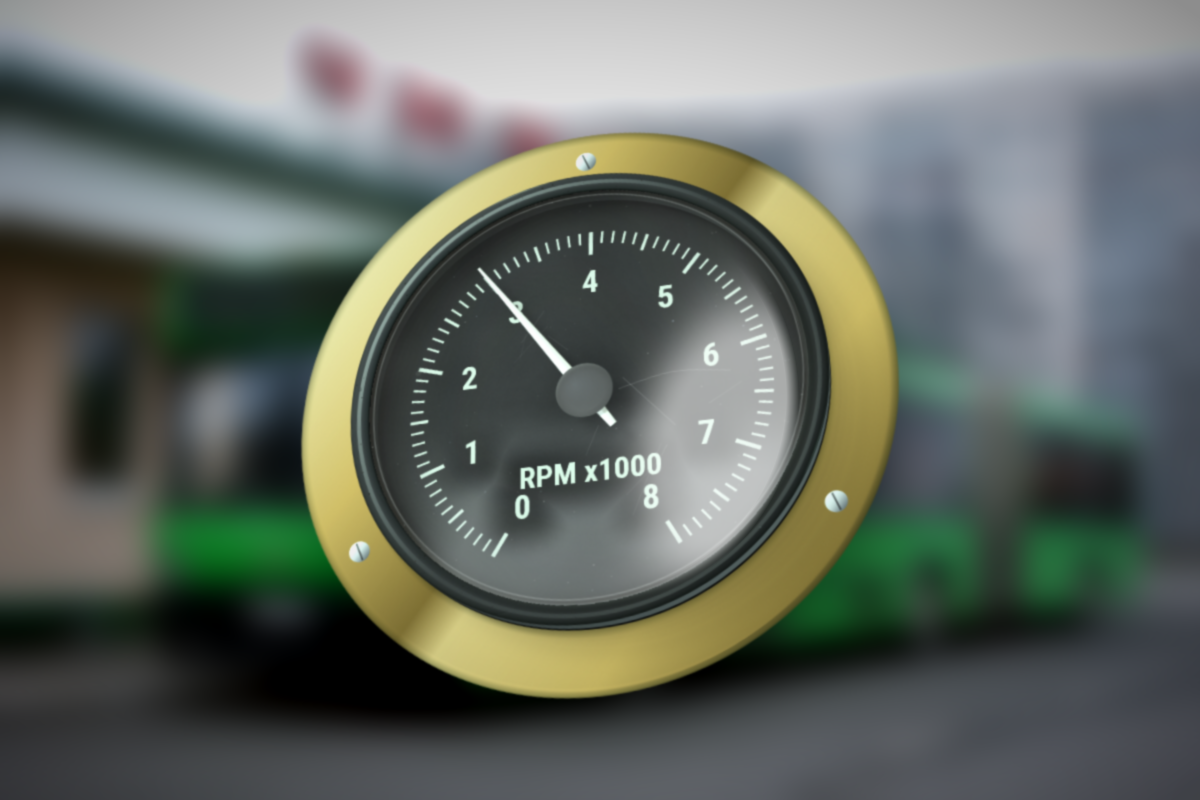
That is value=3000 unit=rpm
